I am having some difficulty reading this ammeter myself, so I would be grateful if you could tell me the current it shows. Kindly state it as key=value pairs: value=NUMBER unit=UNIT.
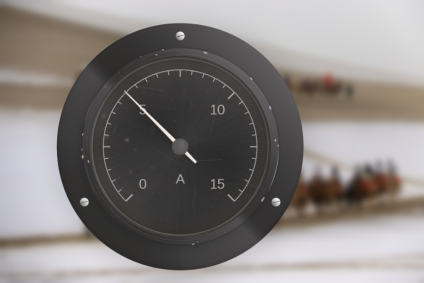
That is value=5 unit=A
